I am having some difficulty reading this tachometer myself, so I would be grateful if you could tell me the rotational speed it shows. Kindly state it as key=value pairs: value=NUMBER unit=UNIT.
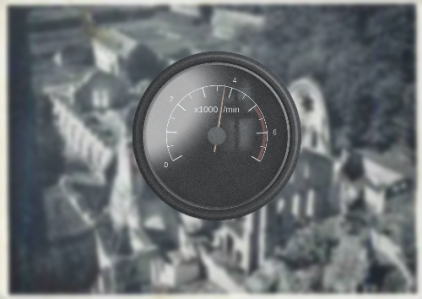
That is value=3750 unit=rpm
